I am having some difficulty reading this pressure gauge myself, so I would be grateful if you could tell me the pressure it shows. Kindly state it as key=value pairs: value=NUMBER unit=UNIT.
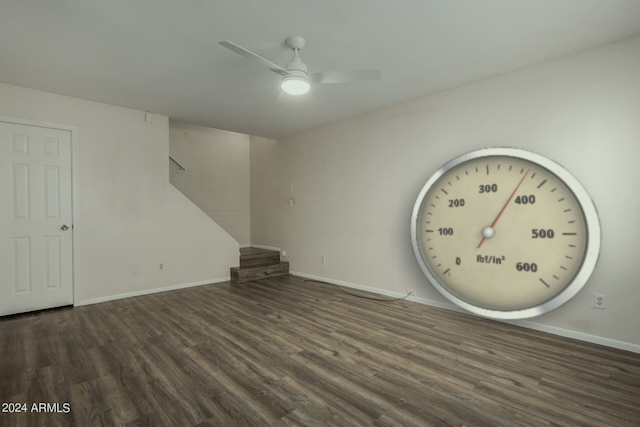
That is value=370 unit=psi
